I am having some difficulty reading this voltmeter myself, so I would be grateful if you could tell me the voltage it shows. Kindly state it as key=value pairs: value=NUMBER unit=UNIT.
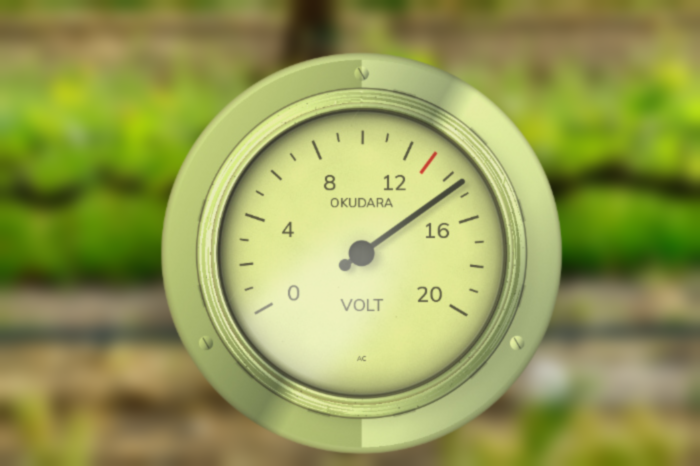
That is value=14.5 unit=V
